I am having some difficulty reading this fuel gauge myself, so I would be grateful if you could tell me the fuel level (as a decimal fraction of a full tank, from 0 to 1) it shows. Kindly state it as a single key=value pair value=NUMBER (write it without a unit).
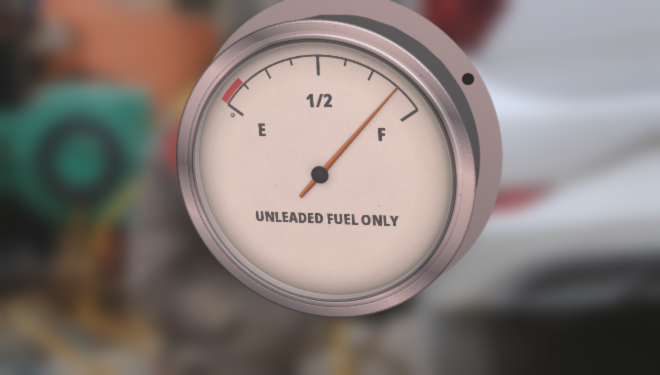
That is value=0.875
